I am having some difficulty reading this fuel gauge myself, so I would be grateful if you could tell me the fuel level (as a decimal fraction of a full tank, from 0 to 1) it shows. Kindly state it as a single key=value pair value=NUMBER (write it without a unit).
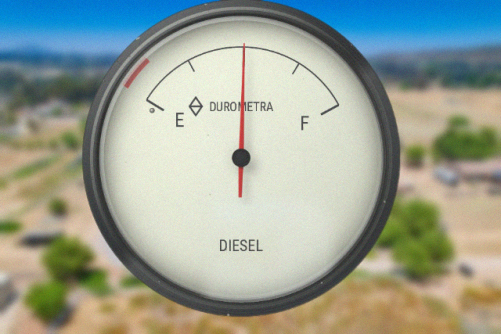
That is value=0.5
